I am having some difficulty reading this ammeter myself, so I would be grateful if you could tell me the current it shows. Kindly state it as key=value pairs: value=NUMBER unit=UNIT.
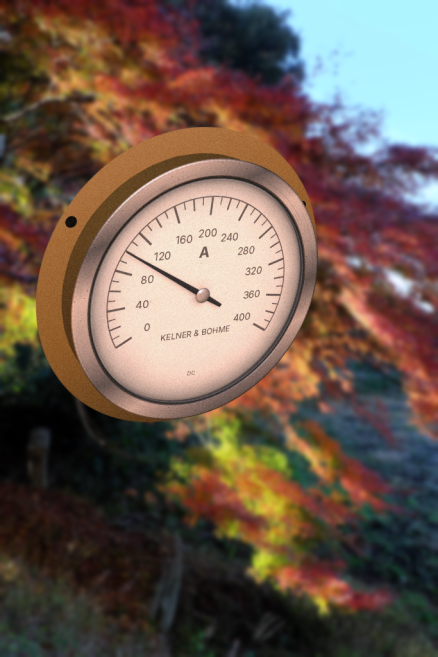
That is value=100 unit=A
